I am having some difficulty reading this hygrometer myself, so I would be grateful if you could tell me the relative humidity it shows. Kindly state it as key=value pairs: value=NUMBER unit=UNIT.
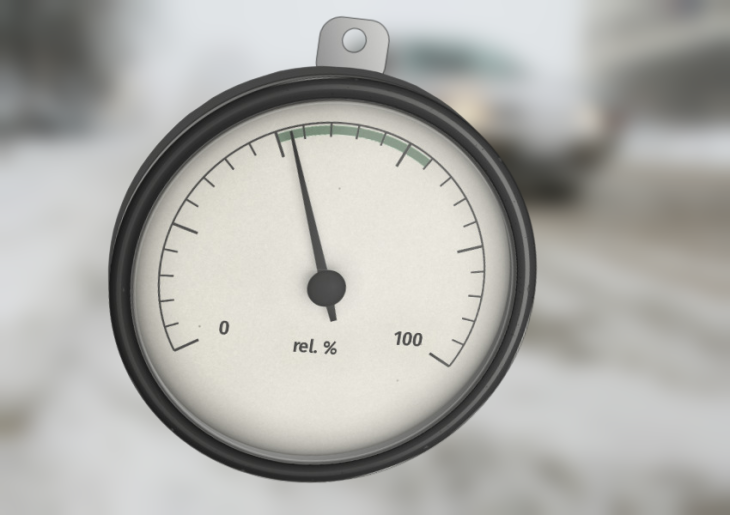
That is value=42 unit=%
